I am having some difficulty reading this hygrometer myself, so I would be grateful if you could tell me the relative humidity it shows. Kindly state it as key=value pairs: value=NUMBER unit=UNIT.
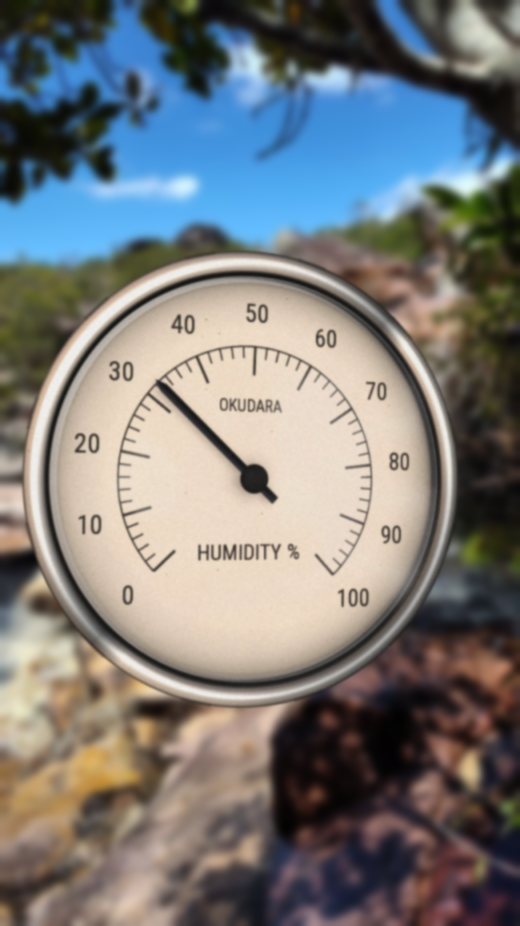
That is value=32 unit=%
